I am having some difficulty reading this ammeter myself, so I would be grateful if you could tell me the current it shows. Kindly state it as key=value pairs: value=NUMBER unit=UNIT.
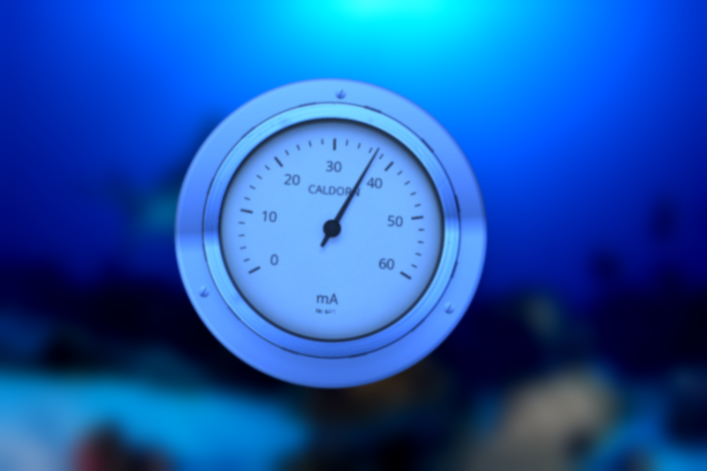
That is value=37 unit=mA
